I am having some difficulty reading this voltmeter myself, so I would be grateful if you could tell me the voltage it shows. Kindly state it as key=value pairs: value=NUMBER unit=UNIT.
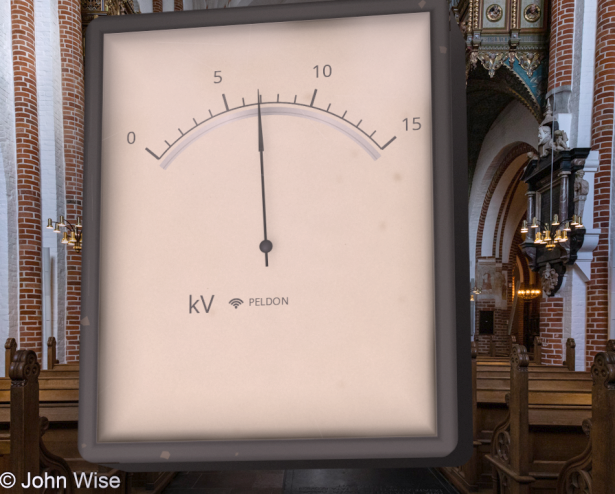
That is value=7 unit=kV
